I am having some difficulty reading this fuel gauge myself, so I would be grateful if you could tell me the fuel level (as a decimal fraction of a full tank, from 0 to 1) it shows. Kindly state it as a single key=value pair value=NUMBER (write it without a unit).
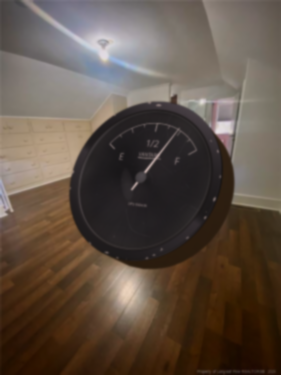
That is value=0.75
